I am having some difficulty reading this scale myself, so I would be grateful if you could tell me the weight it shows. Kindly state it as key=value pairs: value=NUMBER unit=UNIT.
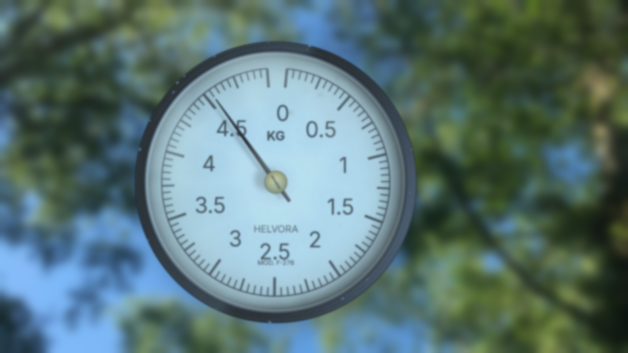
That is value=4.55 unit=kg
